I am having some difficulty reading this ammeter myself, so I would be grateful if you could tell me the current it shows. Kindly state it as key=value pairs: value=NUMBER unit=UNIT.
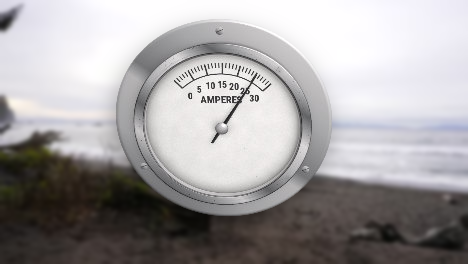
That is value=25 unit=A
